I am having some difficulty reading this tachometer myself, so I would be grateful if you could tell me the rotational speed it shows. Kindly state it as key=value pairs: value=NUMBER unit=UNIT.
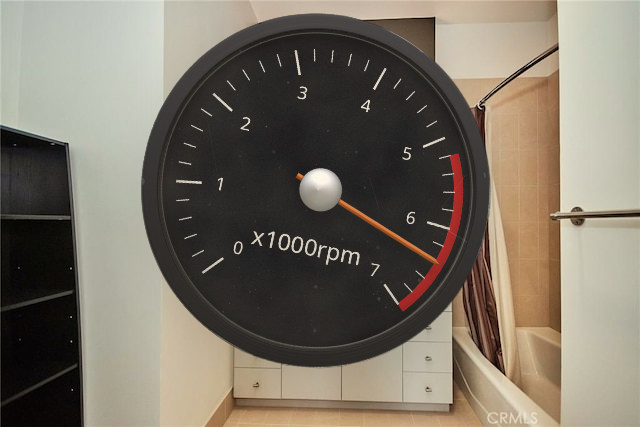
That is value=6400 unit=rpm
